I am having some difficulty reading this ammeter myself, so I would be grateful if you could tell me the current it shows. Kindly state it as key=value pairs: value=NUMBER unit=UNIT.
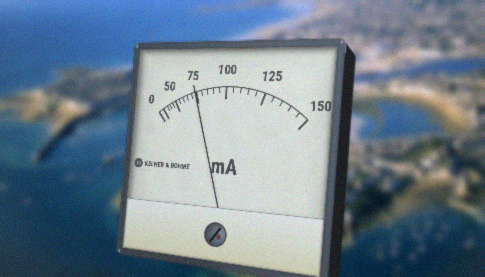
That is value=75 unit=mA
